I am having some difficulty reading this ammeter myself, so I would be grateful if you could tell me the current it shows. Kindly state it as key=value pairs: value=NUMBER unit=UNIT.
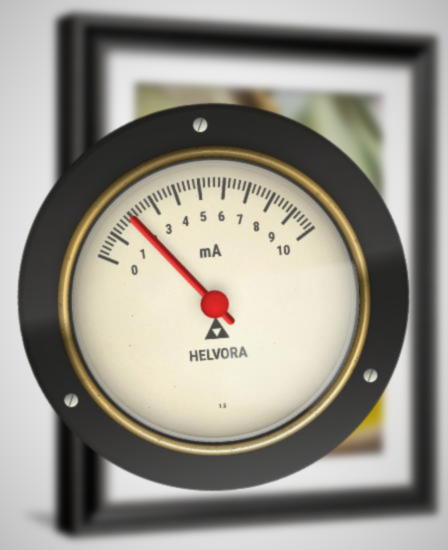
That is value=2 unit=mA
